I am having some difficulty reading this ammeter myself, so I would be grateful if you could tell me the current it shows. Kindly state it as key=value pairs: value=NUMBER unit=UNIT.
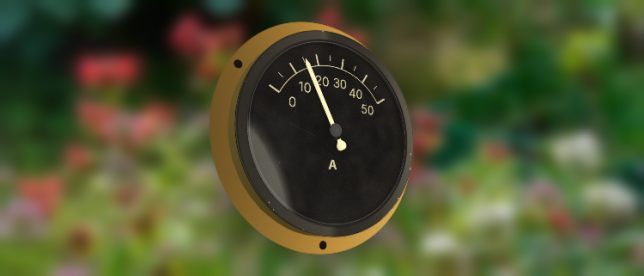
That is value=15 unit=A
